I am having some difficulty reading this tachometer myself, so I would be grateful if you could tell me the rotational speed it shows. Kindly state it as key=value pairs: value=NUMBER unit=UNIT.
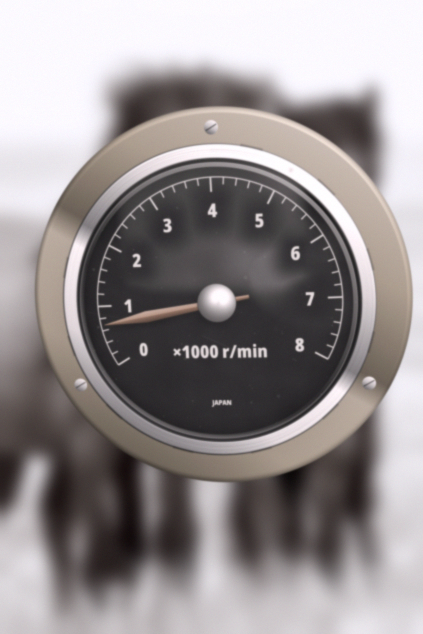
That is value=700 unit=rpm
